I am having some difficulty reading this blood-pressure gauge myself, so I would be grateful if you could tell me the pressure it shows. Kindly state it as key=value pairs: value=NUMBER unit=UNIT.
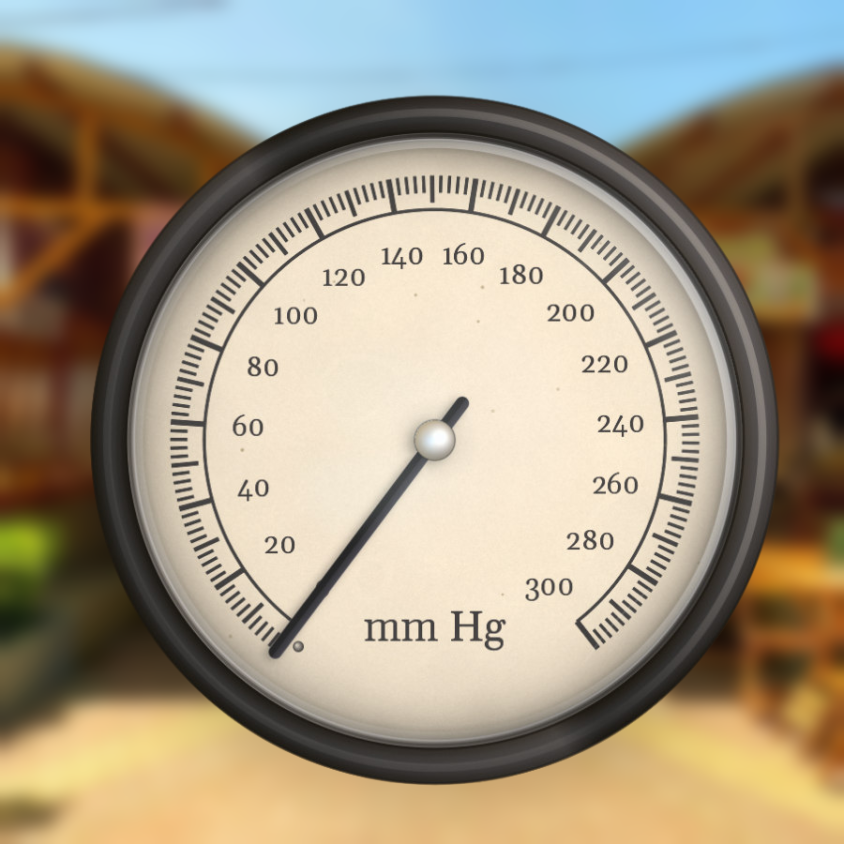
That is value=0 unit=mmHg
